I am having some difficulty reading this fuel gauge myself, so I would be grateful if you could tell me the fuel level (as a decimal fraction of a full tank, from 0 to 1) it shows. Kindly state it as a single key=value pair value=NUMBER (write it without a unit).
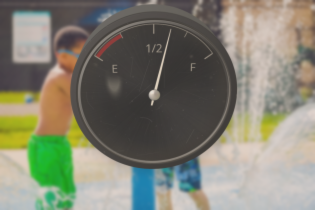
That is value=0.625
